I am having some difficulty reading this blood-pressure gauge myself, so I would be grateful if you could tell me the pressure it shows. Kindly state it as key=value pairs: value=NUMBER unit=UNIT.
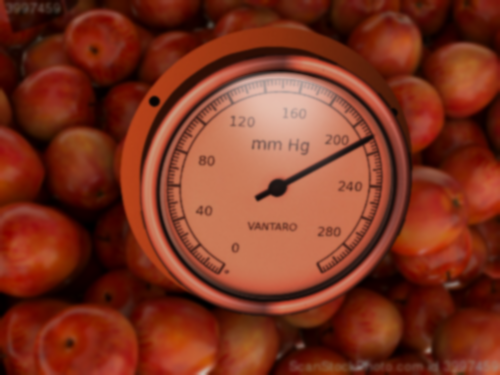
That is value=210 unit=mmHg
